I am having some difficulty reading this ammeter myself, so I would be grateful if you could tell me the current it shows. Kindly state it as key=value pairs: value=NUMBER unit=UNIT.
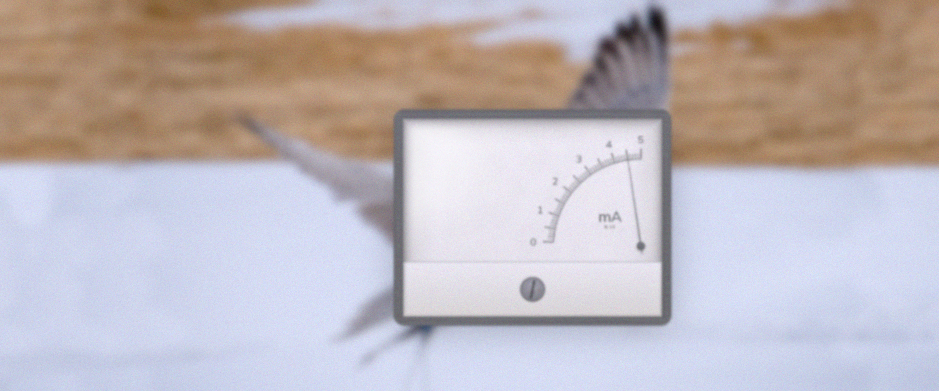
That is value=4.5 unit=mA
